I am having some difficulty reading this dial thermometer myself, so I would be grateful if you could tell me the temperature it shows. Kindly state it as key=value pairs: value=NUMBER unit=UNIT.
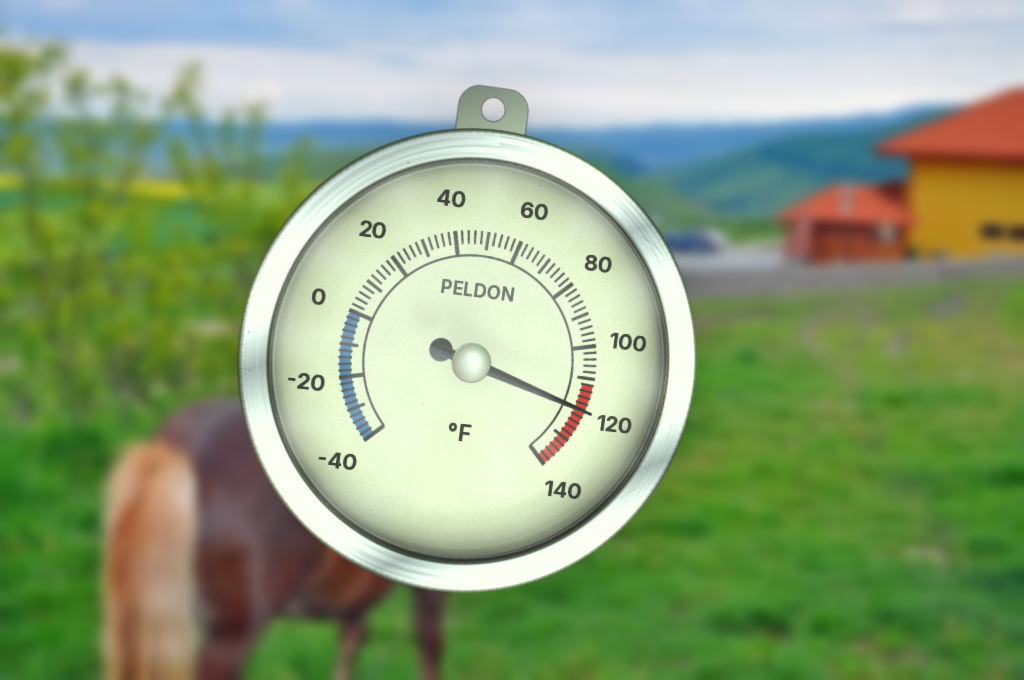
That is value=120 unit=°F
